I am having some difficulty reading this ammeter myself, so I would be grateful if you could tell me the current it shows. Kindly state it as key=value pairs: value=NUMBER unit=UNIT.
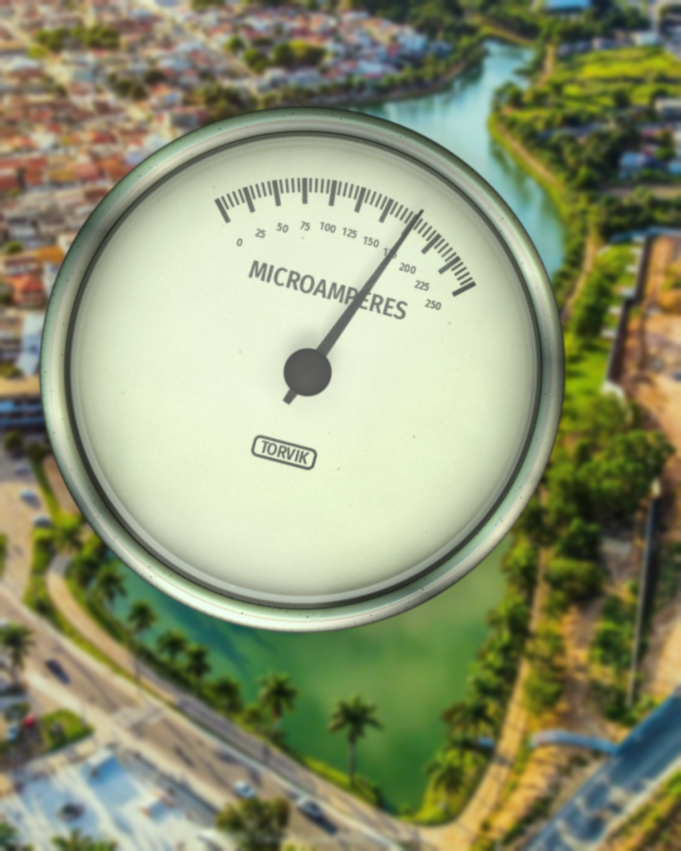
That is value=175 unit=µA
